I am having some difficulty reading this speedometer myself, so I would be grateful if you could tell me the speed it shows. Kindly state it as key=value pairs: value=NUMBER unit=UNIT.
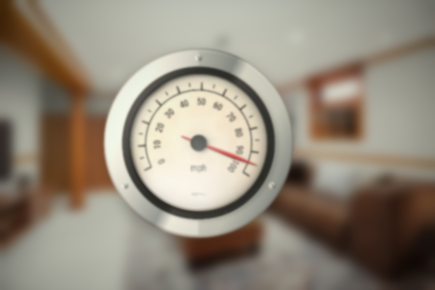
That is value=95 unit=mph
